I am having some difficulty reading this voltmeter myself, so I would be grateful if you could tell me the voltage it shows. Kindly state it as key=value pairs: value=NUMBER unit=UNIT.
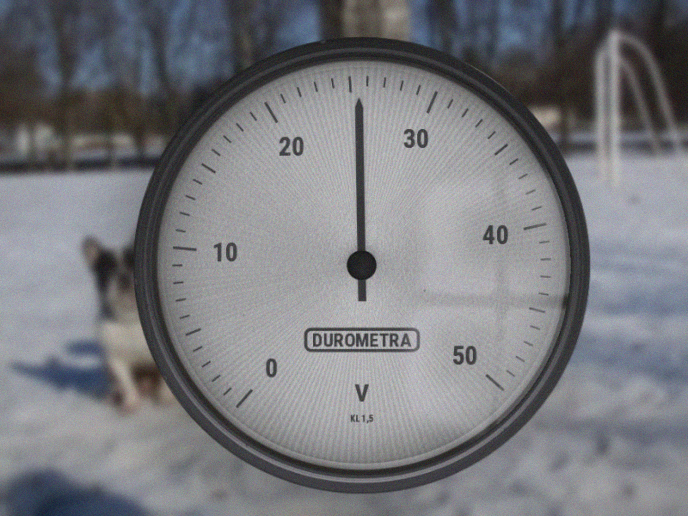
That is value=25.5 unit=V
